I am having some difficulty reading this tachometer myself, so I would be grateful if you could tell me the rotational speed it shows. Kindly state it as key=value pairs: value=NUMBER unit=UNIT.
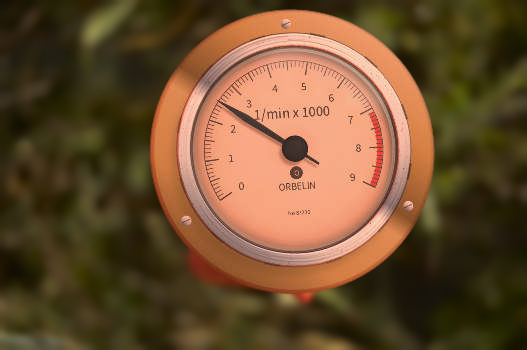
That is value=2500 unit=rpm
